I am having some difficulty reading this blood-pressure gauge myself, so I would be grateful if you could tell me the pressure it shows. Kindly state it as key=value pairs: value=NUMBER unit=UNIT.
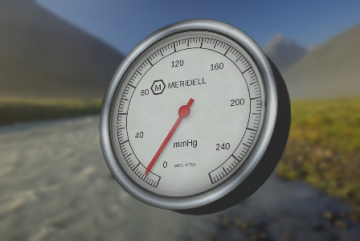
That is value=10 unit=mmHg
